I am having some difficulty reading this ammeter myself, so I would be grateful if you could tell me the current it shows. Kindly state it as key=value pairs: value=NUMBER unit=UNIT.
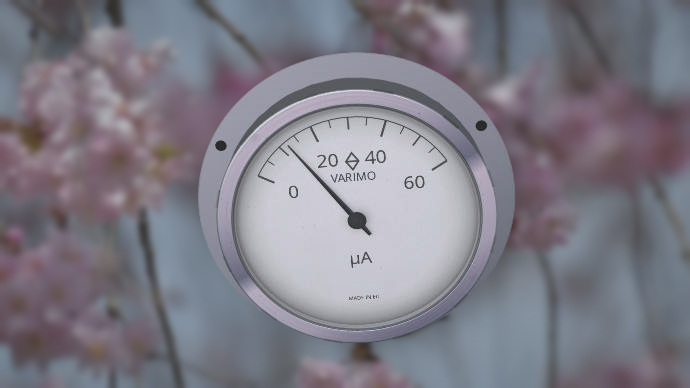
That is value=12.5 unit=µA
